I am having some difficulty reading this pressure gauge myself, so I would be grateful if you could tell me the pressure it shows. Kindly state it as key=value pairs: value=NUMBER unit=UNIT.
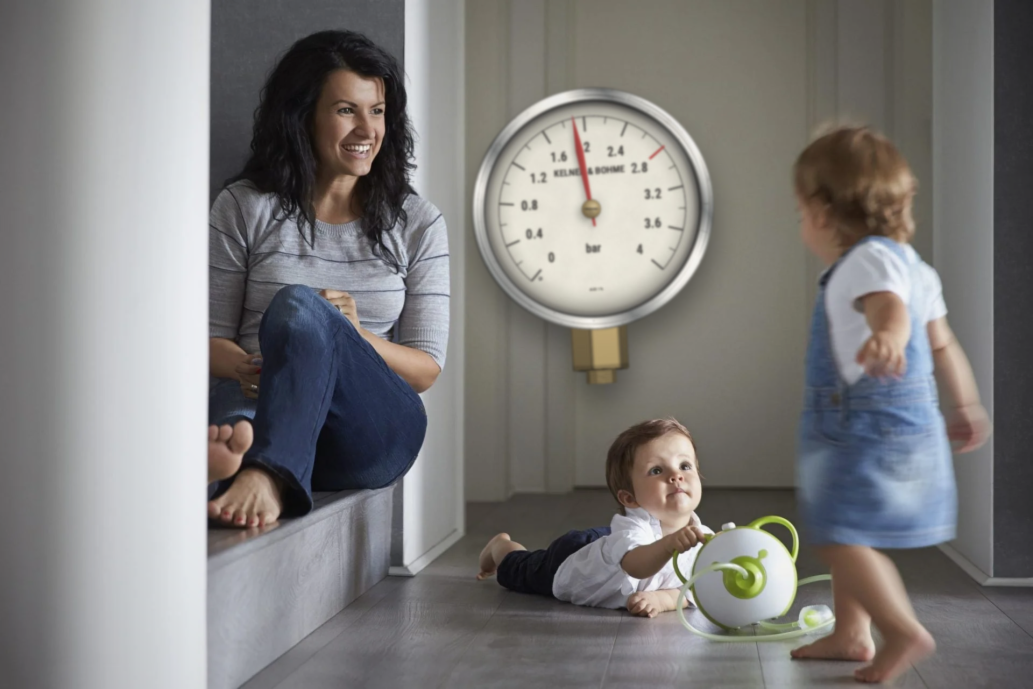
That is value=1.9 unit=bar
